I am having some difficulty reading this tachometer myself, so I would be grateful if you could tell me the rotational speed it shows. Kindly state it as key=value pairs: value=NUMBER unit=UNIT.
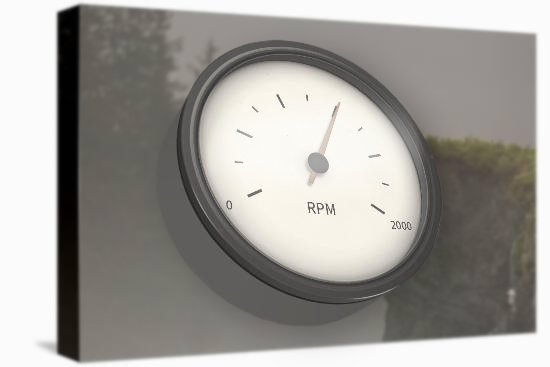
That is value=1200 unit=rpm
